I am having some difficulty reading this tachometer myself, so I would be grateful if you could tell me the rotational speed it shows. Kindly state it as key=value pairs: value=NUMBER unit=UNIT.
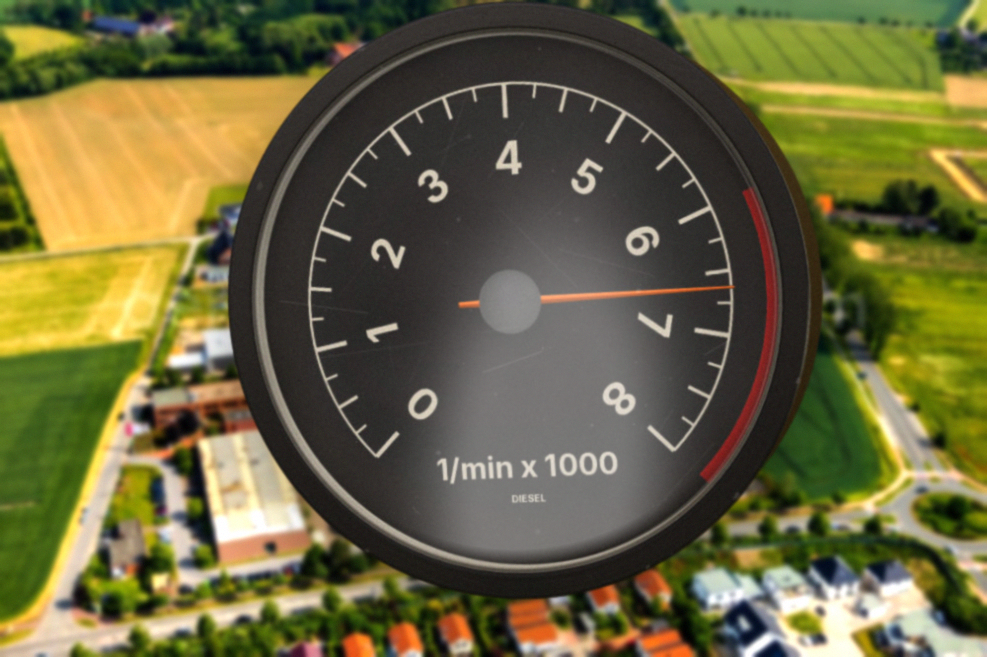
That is value=6625 unit=rpm
